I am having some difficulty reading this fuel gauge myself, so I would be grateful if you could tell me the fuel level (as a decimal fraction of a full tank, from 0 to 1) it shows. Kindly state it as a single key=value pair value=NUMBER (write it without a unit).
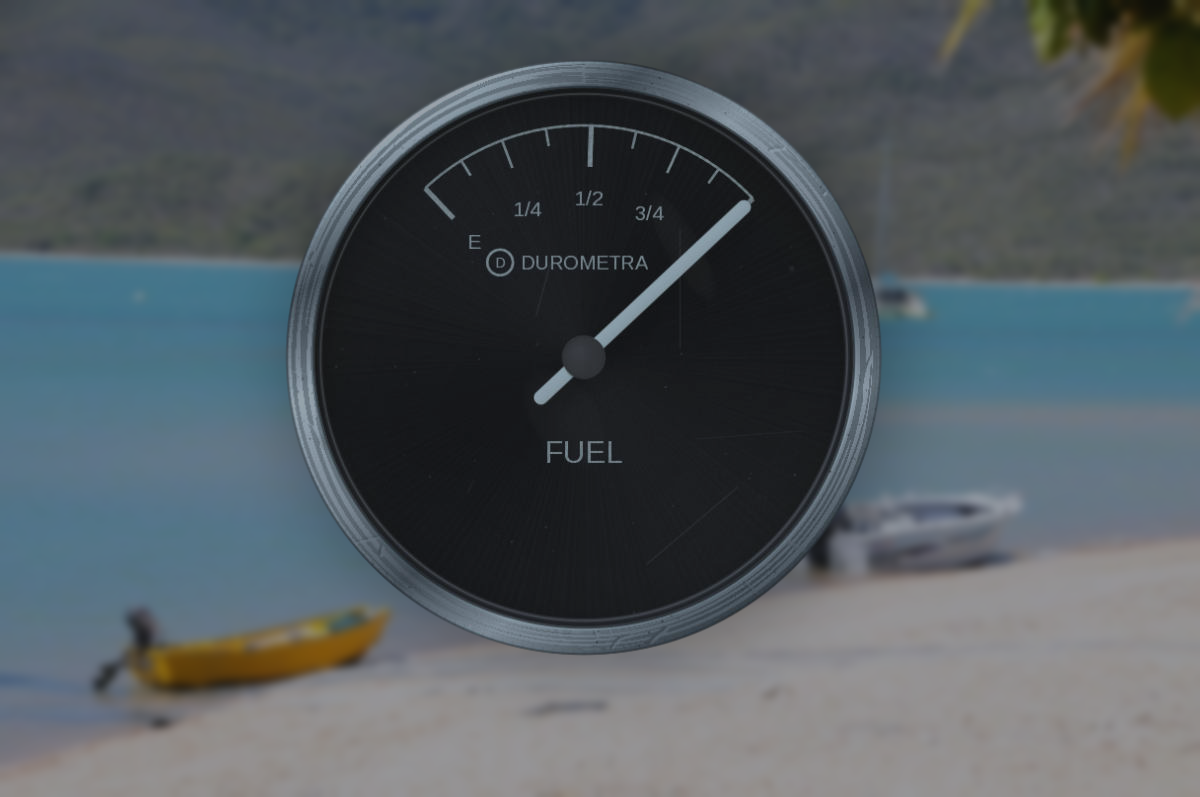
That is value=1
